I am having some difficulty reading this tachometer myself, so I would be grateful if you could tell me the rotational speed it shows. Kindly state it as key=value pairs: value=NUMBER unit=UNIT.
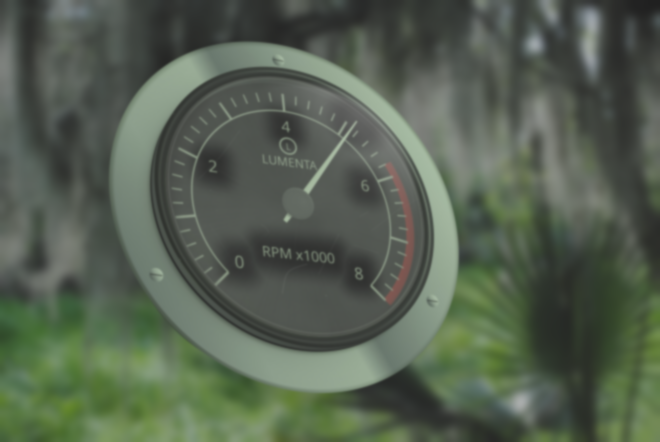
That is value=5100 unit=rpm
